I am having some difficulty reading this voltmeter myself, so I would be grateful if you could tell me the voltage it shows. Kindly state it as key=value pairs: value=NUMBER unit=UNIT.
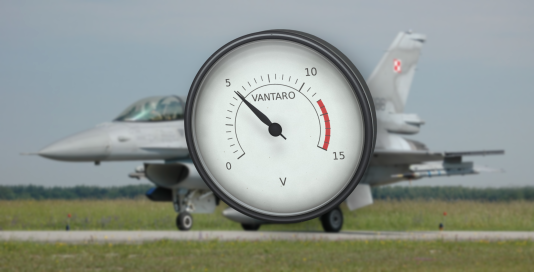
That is value=5 unit=V
